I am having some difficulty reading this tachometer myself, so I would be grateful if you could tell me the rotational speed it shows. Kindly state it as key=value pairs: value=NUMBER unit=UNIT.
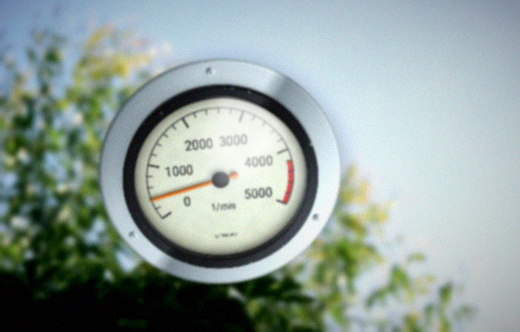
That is value=400 unit=rpm
